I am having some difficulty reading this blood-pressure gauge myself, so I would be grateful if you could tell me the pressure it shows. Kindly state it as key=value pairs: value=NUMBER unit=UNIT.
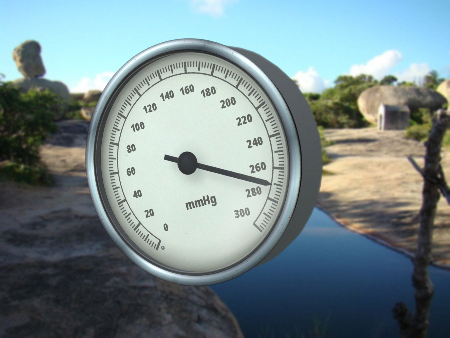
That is value=270 unit=mmHg
